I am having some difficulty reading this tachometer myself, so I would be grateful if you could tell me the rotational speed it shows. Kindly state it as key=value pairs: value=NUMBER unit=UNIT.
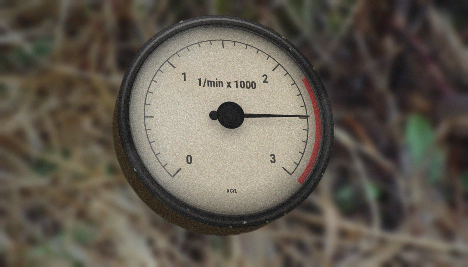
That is value=2500 unit=rpm
